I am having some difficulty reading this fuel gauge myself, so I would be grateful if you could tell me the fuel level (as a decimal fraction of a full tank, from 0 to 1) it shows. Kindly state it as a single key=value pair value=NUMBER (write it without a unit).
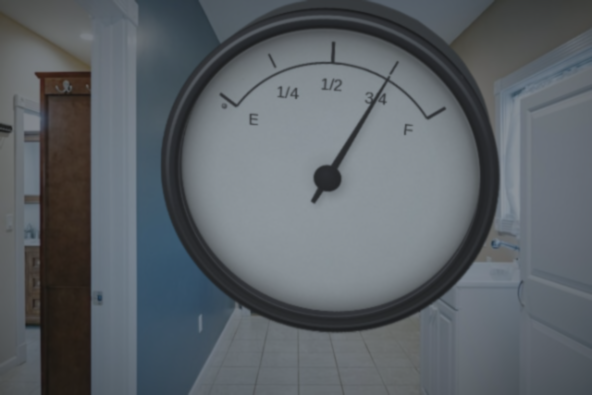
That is value=0.75
